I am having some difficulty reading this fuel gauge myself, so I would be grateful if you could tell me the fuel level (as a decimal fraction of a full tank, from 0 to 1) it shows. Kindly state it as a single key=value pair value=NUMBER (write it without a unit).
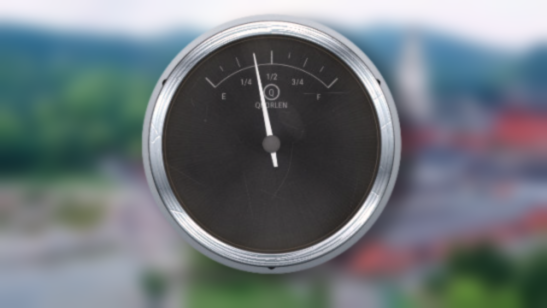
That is value=0.375
